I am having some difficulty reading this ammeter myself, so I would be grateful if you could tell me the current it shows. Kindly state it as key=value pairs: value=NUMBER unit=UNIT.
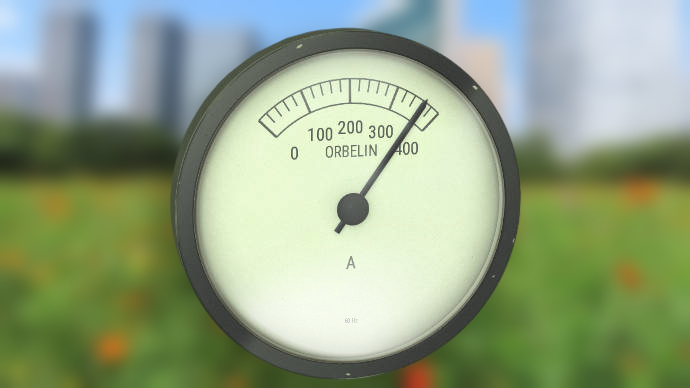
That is value=360 unit=A
